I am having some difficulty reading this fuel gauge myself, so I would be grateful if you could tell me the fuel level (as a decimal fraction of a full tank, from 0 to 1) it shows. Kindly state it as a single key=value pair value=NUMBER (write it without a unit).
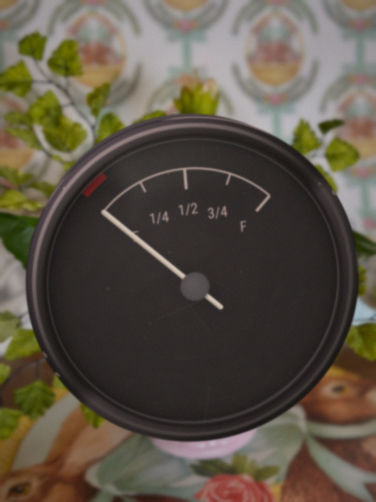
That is value=0
